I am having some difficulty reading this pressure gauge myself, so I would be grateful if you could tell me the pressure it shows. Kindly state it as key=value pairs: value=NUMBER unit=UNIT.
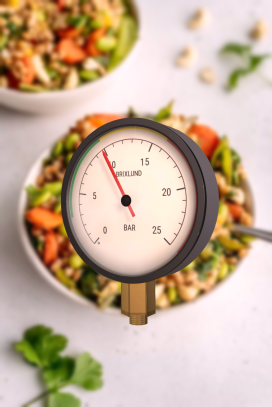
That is value=10 unit=bar
